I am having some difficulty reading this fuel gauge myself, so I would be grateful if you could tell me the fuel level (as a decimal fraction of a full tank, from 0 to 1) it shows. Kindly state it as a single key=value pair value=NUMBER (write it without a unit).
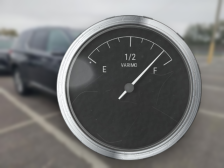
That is value=0.875
